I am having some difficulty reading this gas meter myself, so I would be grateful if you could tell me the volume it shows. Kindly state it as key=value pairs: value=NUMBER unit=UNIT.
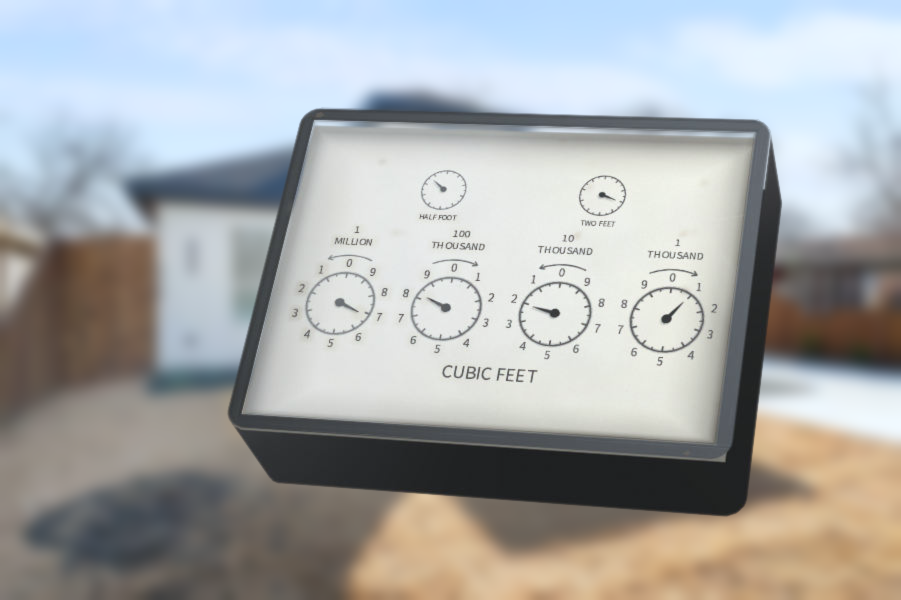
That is value=682100 unit=ft³
